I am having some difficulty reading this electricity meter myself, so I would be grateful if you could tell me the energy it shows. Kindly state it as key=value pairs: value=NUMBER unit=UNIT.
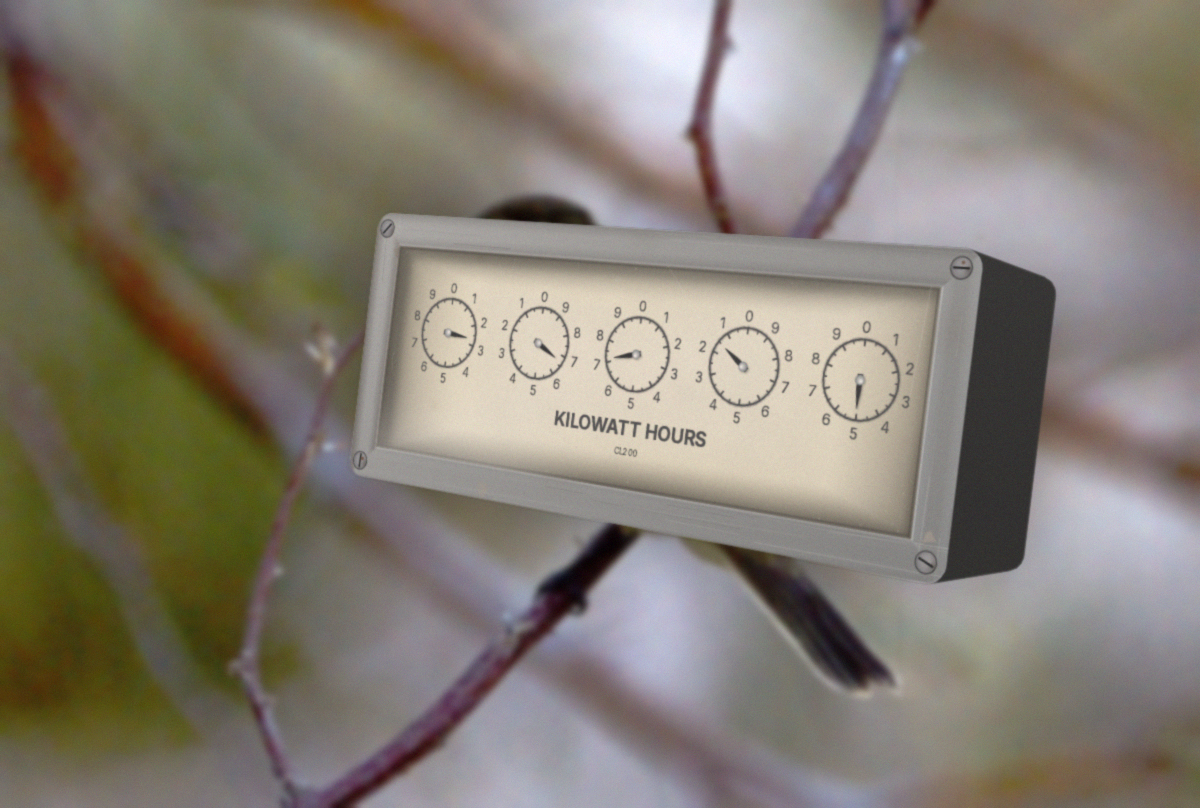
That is value=26715 unit=kWh
